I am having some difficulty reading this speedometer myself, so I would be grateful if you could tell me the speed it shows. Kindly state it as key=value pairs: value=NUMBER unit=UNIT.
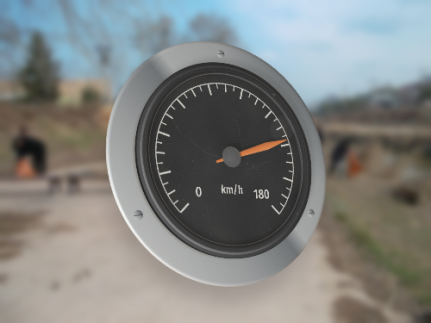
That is value=137.5 unit=km/h
